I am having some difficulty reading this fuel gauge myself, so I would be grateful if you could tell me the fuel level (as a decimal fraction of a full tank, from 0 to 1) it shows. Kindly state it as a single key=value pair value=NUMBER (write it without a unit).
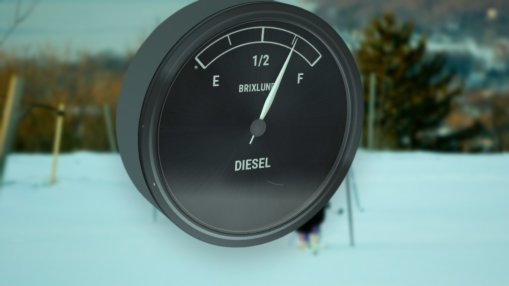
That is value=0.75
